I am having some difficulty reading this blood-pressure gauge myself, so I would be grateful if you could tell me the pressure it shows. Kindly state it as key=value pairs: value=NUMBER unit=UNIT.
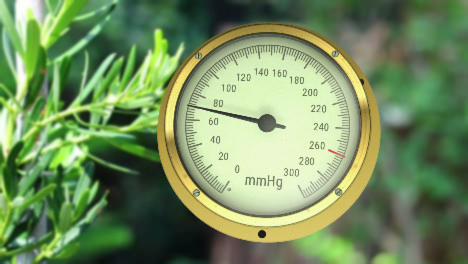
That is value=70 unit=mmHg
